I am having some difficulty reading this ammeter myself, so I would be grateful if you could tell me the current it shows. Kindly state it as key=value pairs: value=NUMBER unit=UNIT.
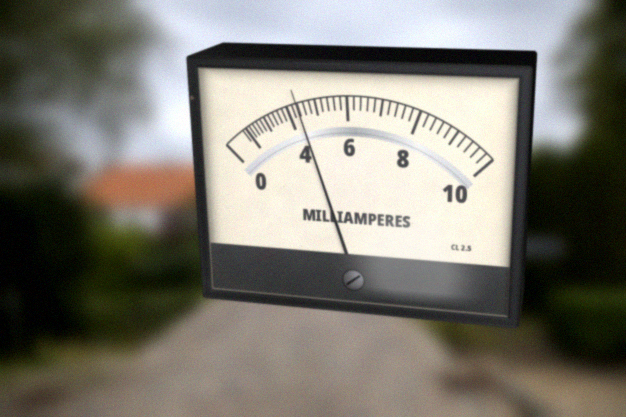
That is value=4.4 unit=mA
